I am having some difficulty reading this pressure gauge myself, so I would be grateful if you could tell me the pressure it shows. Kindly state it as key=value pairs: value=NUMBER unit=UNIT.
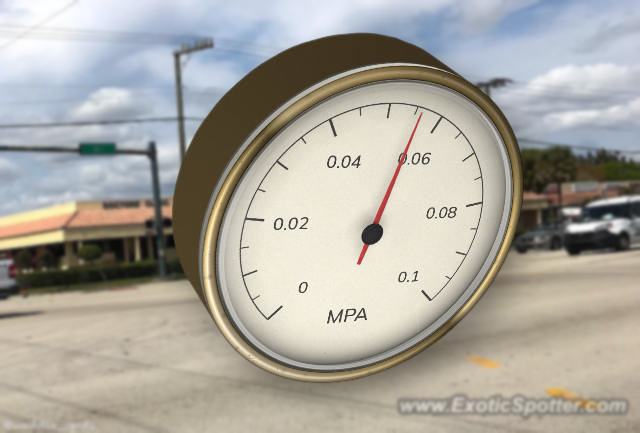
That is value=0.055 unit=MPa
